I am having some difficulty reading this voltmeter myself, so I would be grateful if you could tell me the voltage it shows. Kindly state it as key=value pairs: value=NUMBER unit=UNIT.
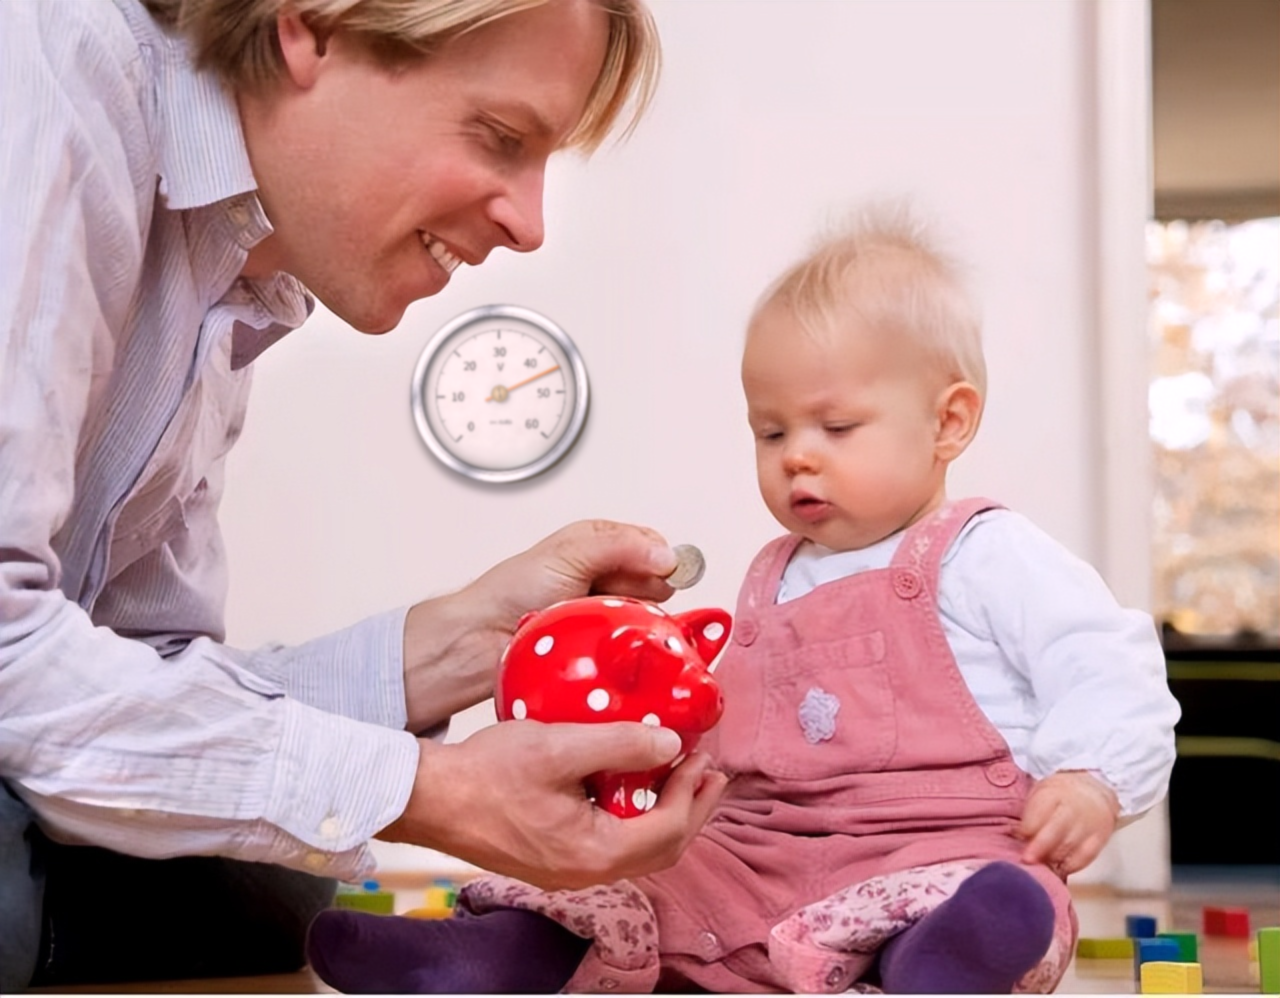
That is value=45 unit=V
